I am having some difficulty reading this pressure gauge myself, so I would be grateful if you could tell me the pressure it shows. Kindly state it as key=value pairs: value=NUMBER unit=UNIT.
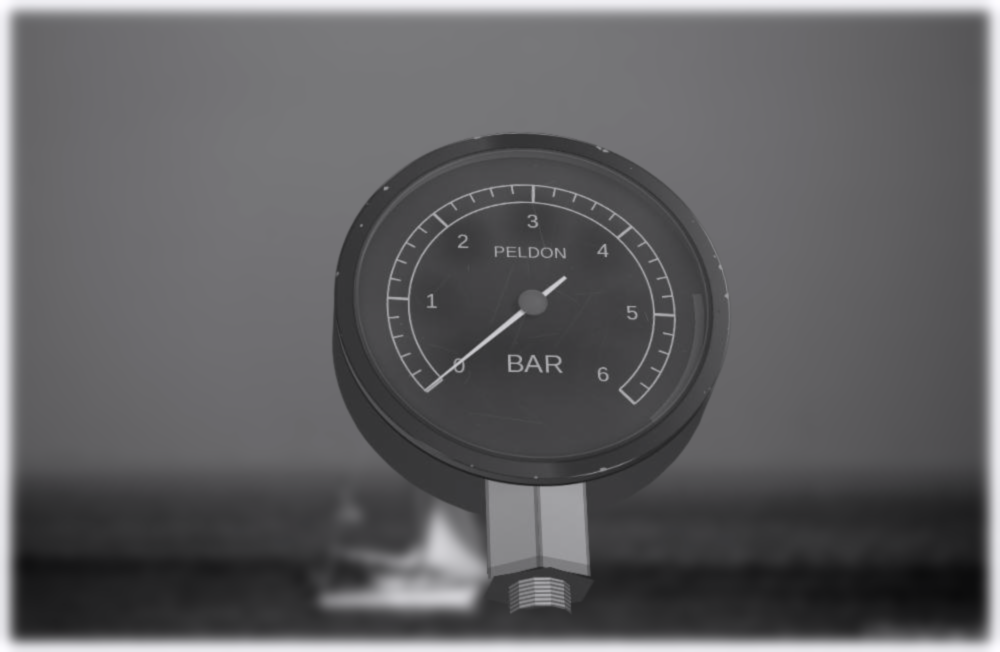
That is value=0 unit=bar
